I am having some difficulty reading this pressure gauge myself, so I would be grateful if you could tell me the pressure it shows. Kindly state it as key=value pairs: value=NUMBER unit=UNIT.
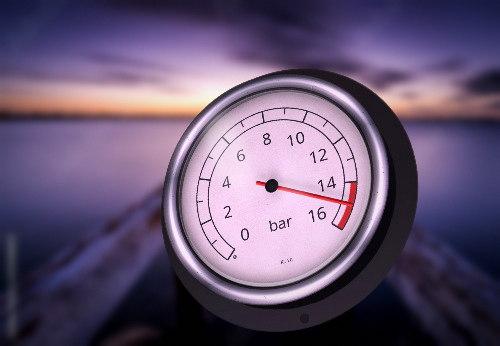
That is value=15 unit=bar
